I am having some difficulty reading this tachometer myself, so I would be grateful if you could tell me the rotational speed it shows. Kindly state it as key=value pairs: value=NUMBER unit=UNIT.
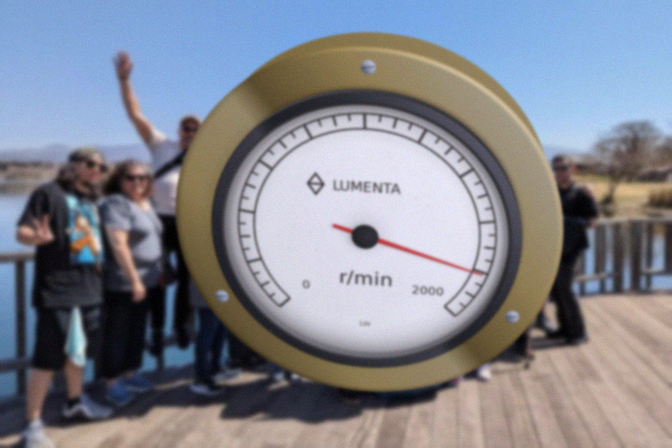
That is value=1800 unit=rpm
